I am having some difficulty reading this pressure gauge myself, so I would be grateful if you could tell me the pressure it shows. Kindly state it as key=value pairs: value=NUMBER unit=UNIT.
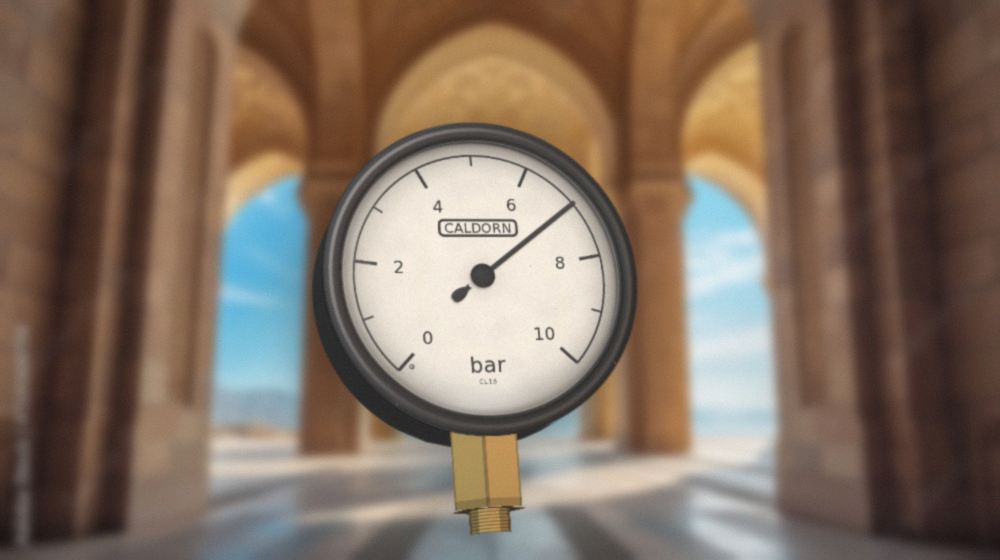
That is value=7 unit=bar
